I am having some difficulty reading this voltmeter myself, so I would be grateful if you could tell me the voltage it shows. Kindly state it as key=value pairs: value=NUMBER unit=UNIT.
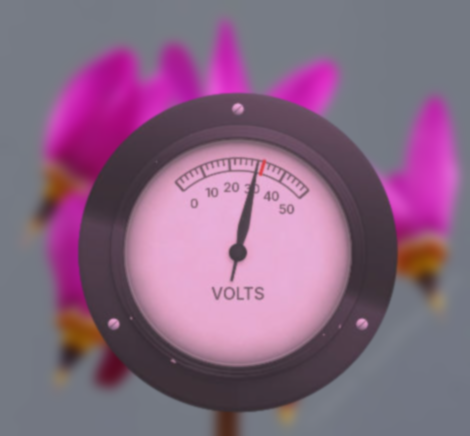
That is value=30 unit=V
